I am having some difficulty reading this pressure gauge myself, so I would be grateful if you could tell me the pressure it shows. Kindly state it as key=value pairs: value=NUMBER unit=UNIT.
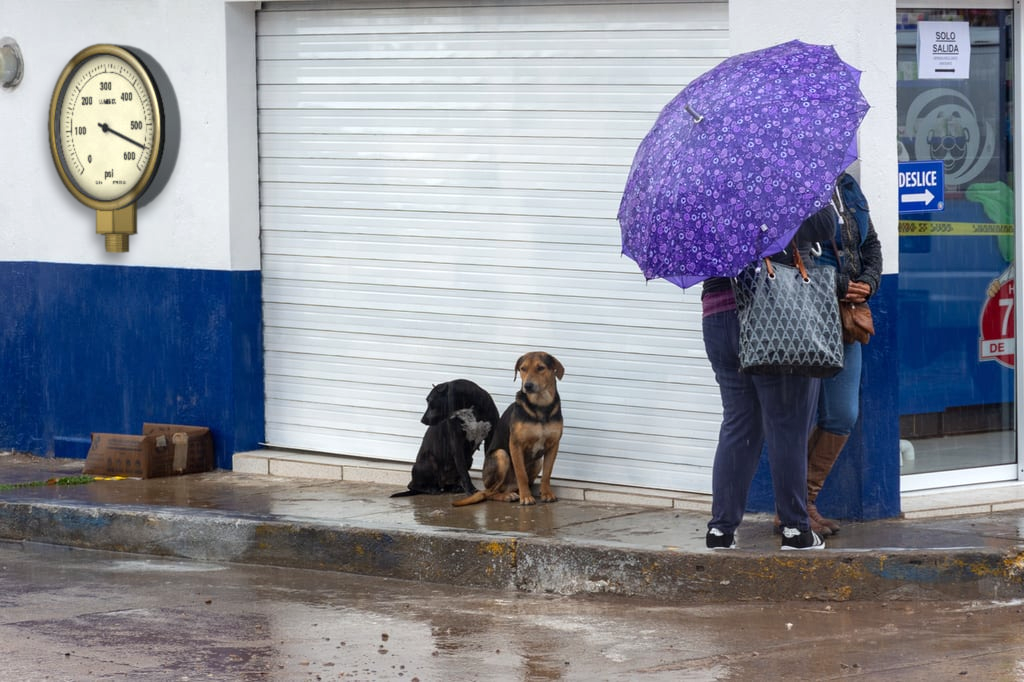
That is value=550 unit=psi
